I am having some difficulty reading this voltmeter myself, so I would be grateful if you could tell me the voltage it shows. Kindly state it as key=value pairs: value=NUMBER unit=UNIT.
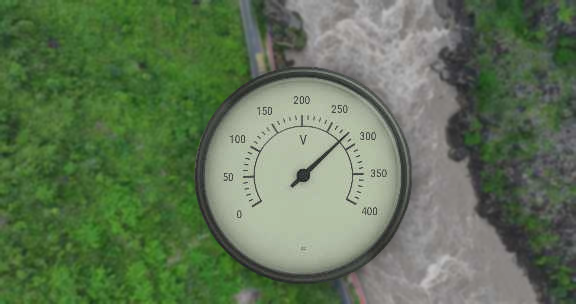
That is value=280 unit=V
